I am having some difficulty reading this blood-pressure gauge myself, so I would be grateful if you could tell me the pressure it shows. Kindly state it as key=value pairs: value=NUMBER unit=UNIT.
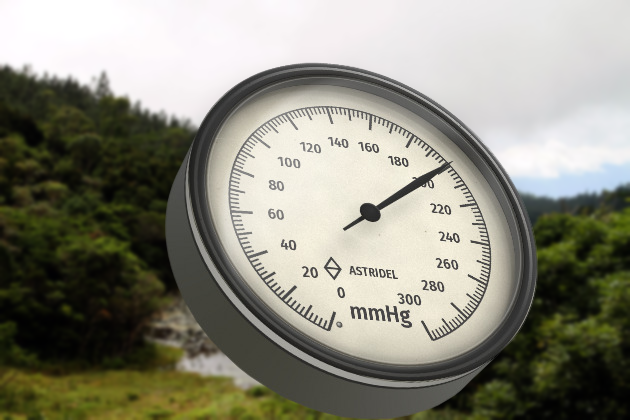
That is value=200 unit=mmHg
